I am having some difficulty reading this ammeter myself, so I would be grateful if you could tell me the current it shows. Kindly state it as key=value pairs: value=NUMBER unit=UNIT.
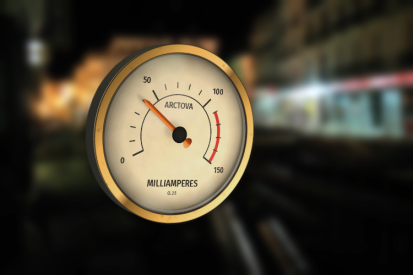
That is value=40 unit=mA
